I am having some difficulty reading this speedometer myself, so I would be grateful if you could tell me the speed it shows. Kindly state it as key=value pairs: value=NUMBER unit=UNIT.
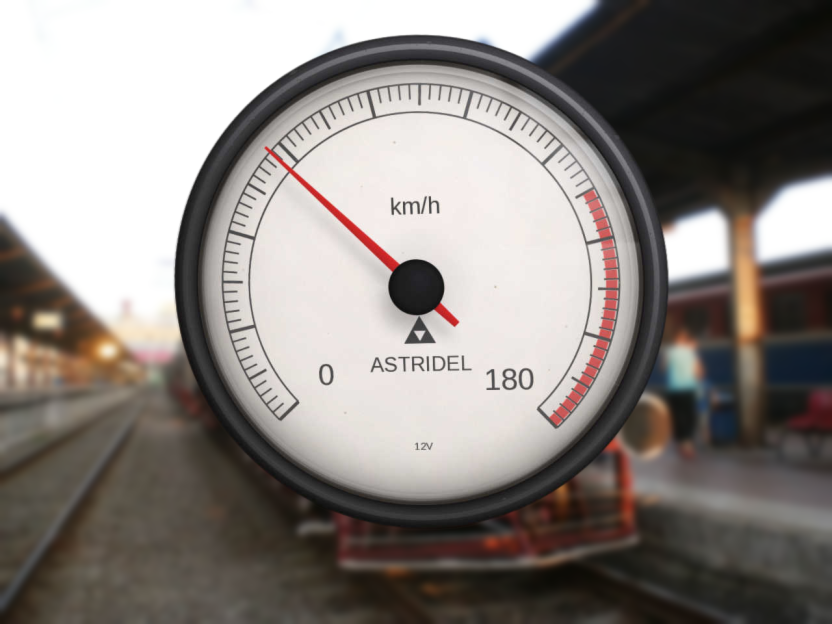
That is value=58 unit=km/h
